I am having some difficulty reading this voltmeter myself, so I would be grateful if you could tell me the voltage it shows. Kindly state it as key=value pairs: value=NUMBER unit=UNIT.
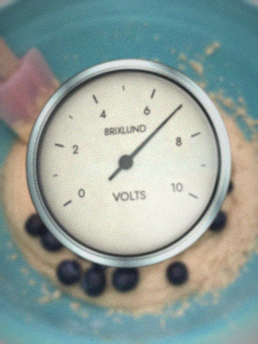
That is value=7 unit=V
